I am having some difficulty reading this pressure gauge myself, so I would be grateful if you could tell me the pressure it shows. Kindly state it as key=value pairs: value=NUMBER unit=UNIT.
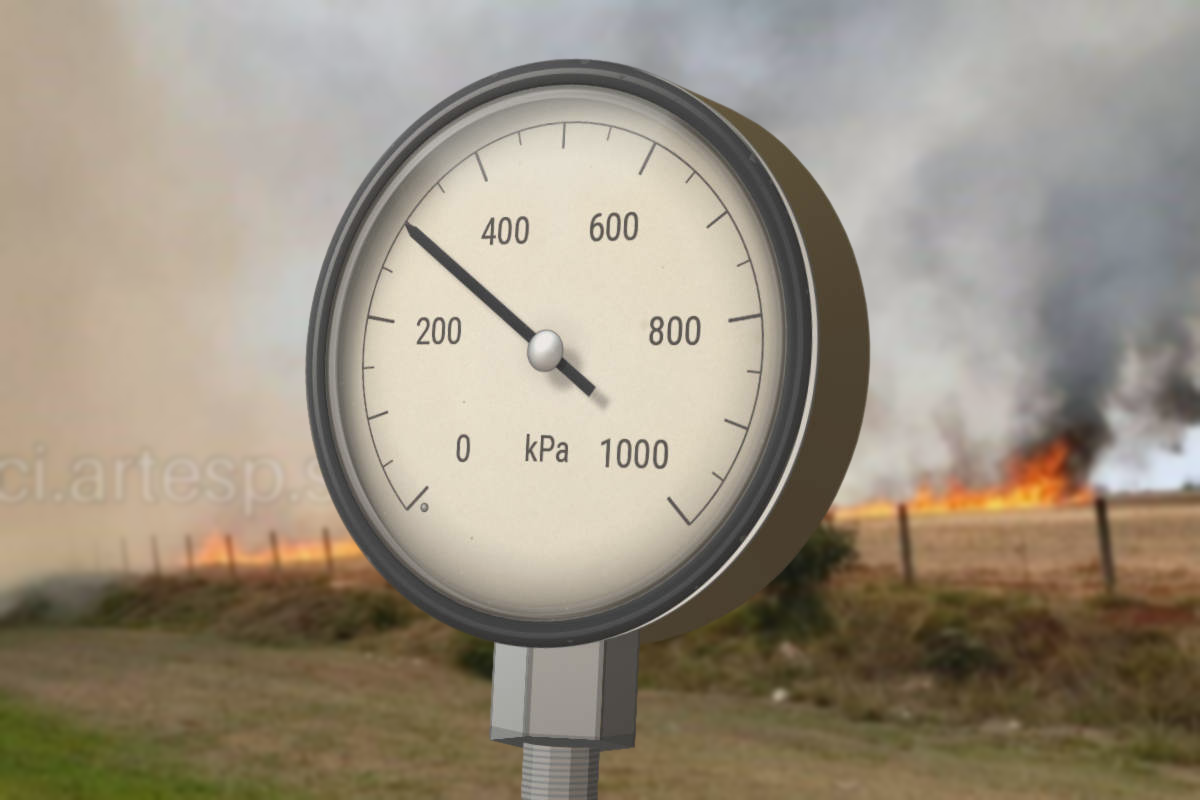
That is value=300 unit=kPa
